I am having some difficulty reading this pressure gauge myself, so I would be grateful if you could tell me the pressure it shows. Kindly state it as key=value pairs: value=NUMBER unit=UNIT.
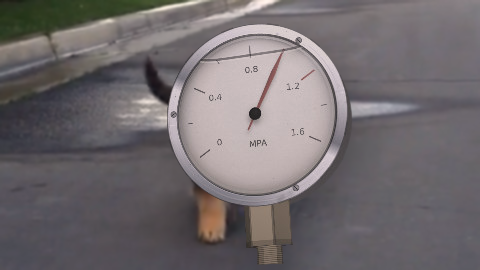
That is value=1 unit=MPa
